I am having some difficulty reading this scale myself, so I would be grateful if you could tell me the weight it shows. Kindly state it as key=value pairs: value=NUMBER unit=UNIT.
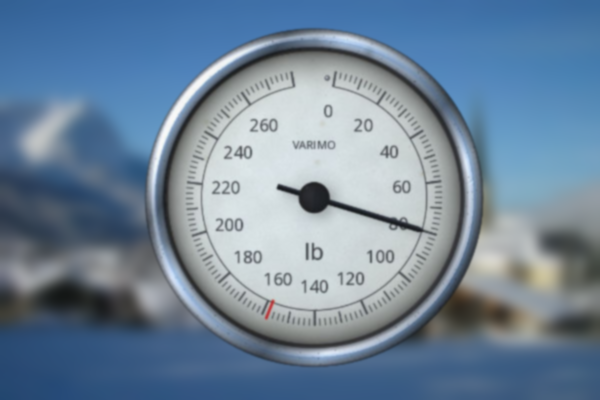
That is value=80 unit=lb
